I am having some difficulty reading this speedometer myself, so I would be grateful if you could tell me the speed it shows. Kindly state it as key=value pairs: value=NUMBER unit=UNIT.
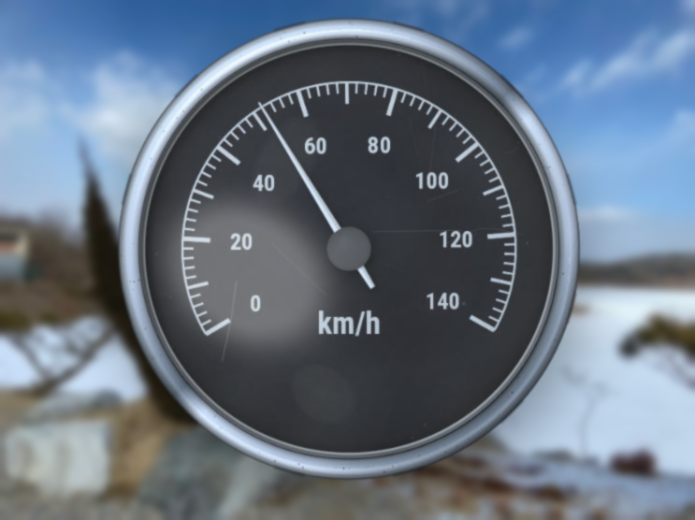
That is value=52 unit=km/h
